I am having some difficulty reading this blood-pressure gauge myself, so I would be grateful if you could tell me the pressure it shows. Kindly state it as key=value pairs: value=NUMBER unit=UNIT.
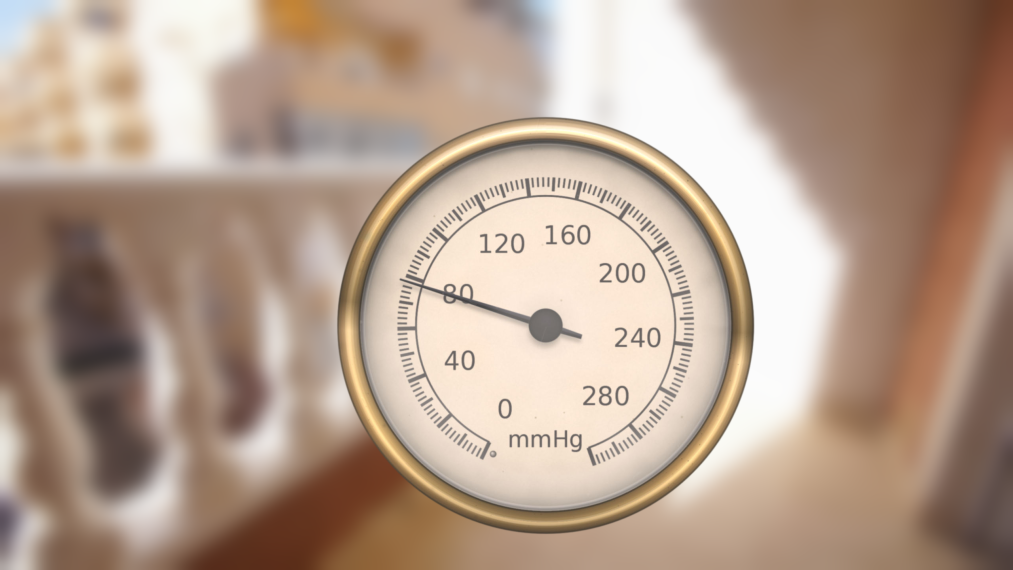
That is value=78 unit=mmHg
